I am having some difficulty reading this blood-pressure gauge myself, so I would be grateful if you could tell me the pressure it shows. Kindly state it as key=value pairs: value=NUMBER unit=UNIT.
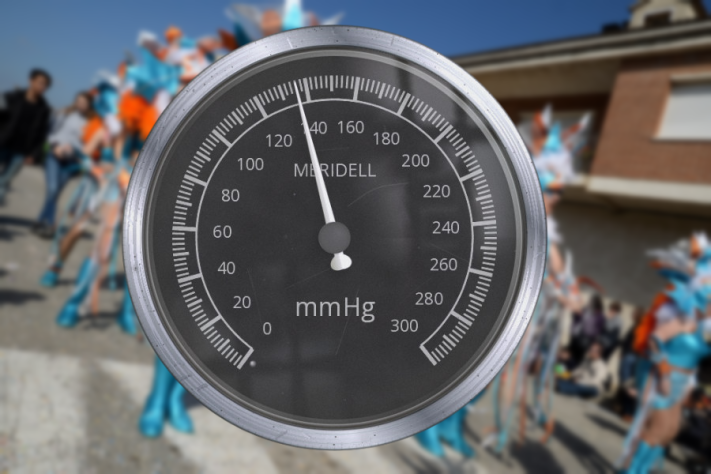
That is value=136 unit=mmHg
